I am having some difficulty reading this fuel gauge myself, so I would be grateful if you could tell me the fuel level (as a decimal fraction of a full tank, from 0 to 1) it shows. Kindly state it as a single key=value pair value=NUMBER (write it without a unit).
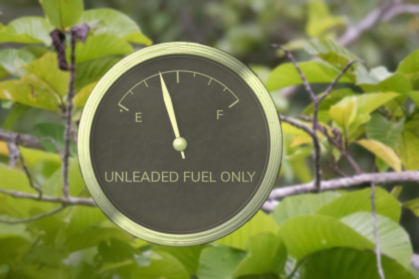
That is value=0.375
